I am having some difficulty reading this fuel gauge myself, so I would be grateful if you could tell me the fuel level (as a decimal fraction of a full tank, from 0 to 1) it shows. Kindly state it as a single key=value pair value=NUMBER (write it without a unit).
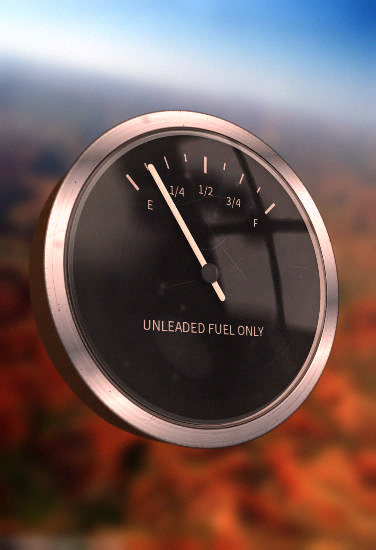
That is value=0.125
